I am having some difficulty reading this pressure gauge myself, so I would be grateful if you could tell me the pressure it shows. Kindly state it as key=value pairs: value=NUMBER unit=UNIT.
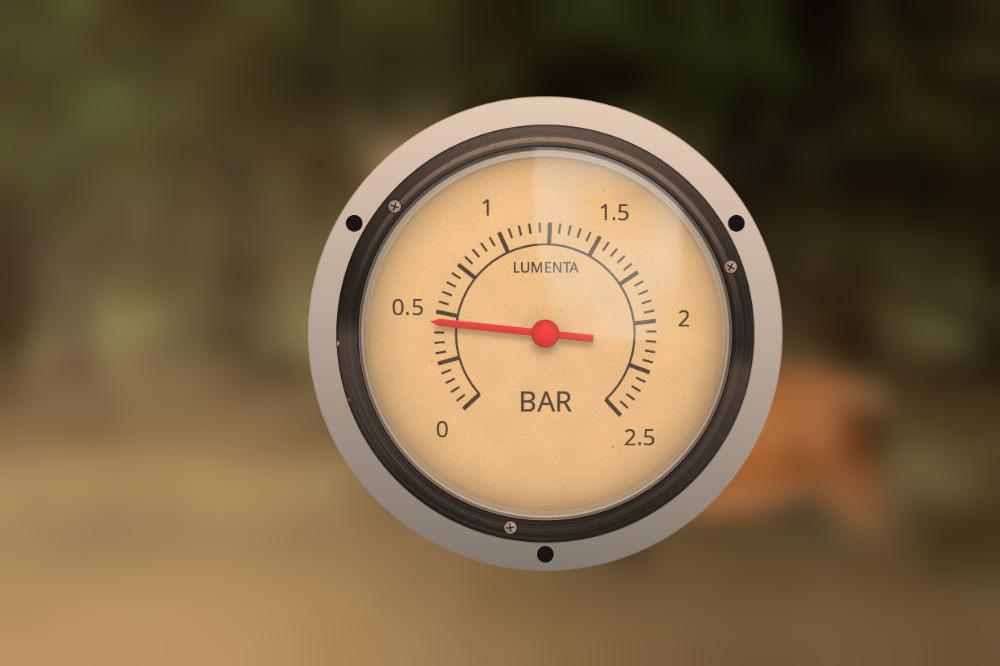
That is value=0.45 unit=bar
